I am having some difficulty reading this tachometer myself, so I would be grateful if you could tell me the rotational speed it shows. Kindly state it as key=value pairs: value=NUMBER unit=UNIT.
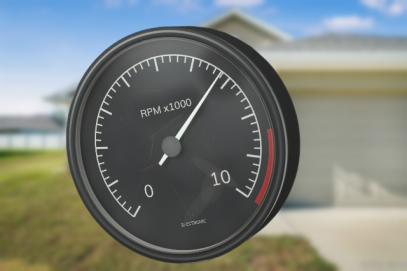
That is value=6800 unit=rpm
